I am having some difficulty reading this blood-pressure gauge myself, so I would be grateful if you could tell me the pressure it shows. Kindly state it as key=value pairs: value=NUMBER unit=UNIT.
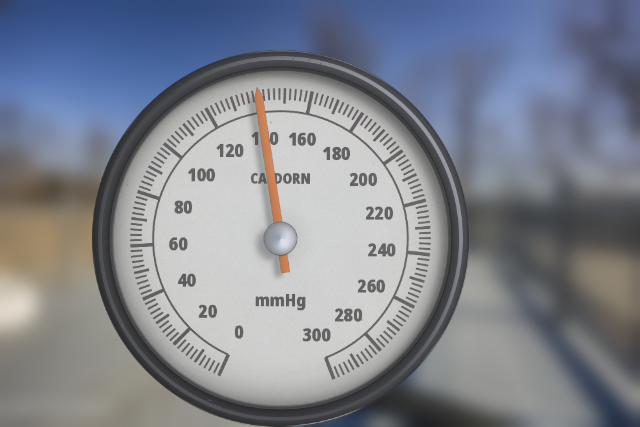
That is value=140 unit=mmHg
